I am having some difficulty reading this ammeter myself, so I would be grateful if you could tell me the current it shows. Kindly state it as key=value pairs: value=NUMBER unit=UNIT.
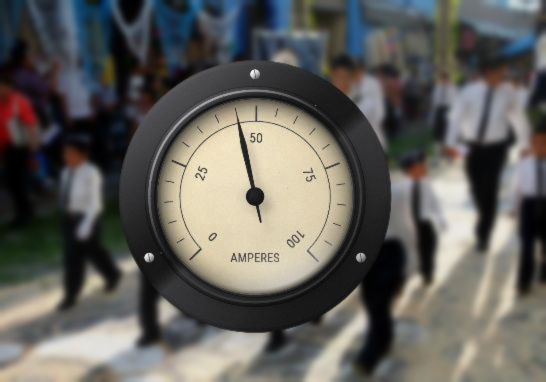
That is value=45 unit=A
